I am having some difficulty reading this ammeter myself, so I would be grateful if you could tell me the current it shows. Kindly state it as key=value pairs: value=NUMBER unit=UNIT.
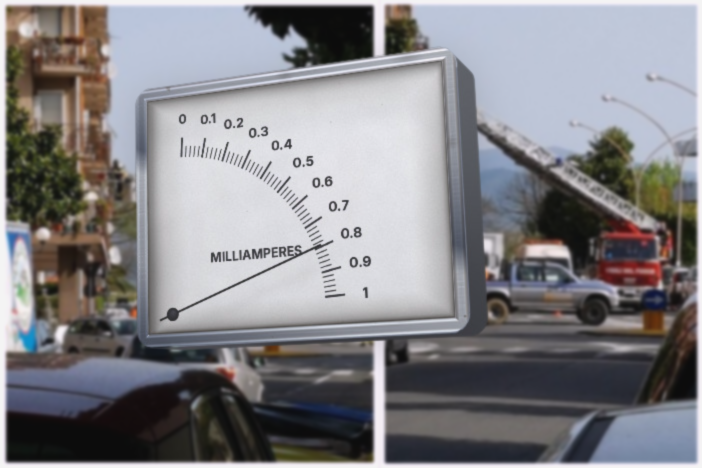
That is value=0.8 unit=mA
